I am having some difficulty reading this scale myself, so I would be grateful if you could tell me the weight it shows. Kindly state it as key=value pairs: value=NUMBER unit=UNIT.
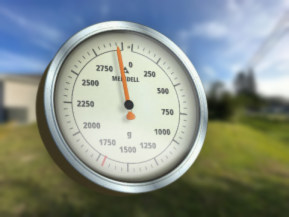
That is value=2950 unit=g
